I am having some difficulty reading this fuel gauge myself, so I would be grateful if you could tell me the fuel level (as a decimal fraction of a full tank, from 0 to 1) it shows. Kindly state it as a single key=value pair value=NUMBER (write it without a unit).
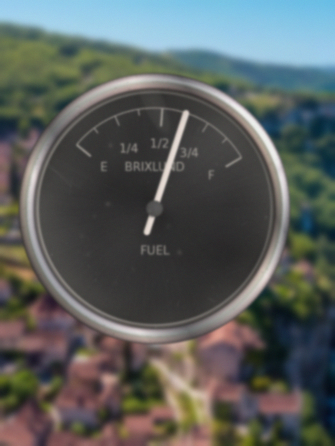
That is value=0.625
